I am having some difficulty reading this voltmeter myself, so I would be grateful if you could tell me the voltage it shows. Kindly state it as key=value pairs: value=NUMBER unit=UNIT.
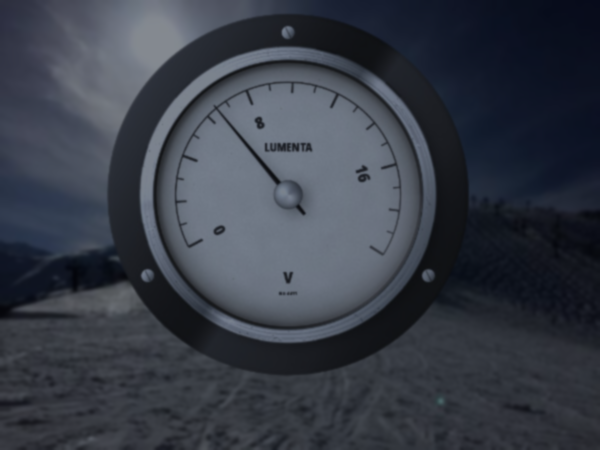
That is value=6.5 unit=V
